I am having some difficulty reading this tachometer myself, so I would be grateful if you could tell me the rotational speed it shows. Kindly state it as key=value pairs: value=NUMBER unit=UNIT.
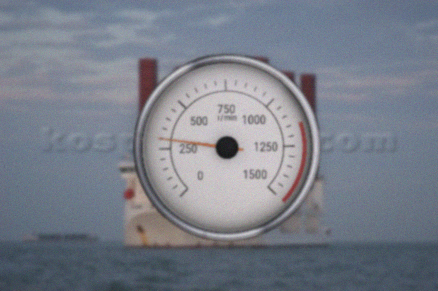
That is value=300 unit=rpm
